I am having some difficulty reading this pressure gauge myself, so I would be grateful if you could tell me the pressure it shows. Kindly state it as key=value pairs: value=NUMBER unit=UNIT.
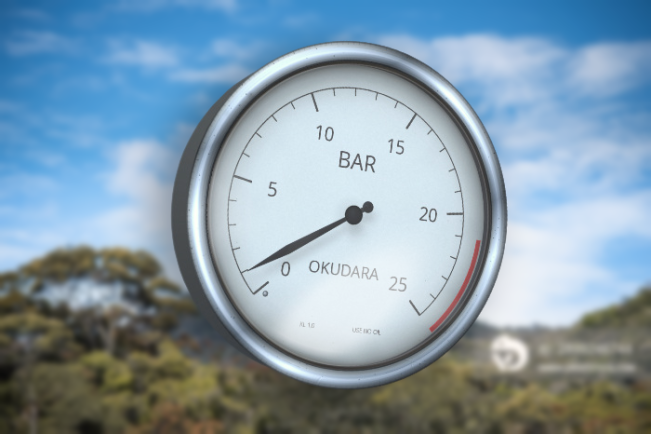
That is value=1 unit=bar
